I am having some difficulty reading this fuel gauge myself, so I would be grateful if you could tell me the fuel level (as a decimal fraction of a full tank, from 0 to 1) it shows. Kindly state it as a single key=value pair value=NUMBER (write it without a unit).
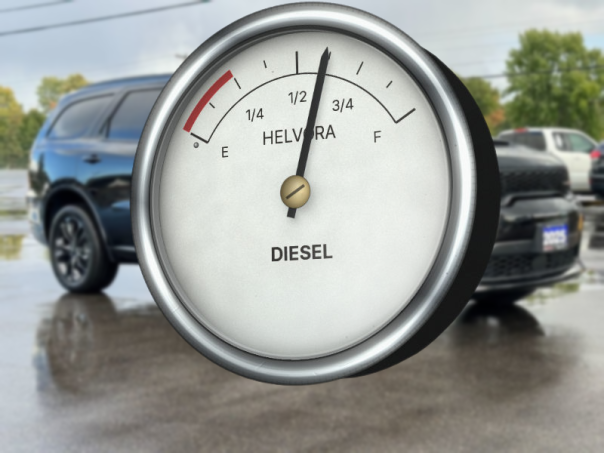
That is value=0.625
